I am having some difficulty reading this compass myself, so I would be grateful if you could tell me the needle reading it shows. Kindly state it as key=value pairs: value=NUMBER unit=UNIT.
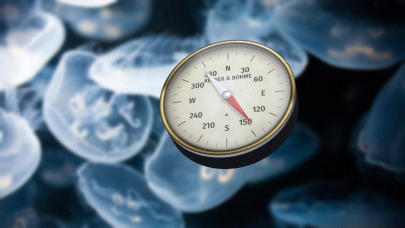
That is value=145 unit=°
